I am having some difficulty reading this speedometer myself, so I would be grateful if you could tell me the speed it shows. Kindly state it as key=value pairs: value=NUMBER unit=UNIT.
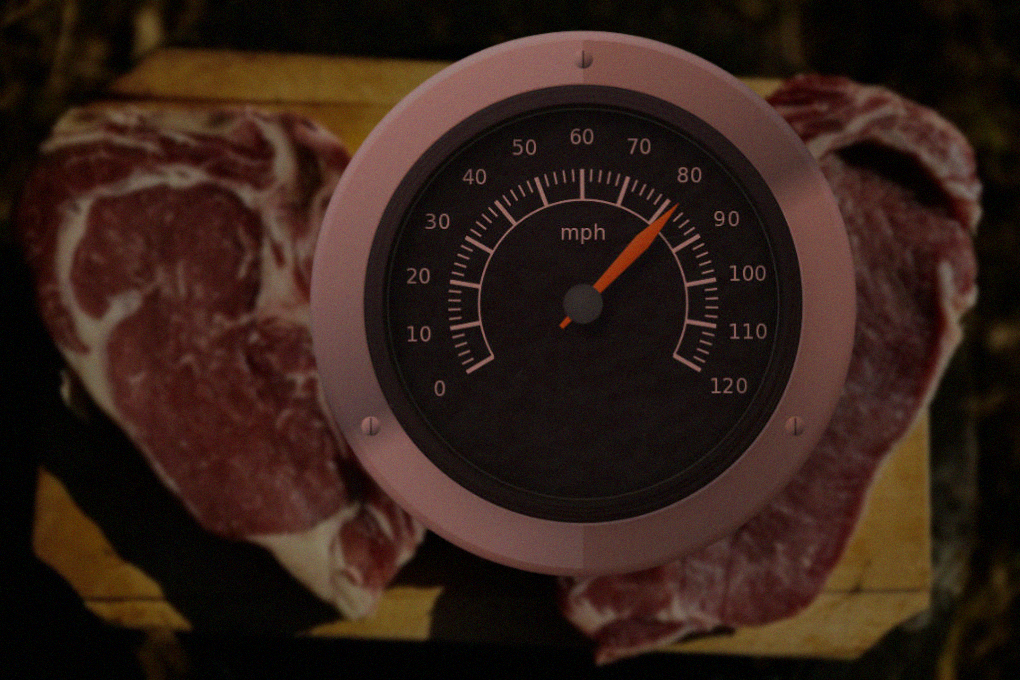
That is value=82 unit=mph
